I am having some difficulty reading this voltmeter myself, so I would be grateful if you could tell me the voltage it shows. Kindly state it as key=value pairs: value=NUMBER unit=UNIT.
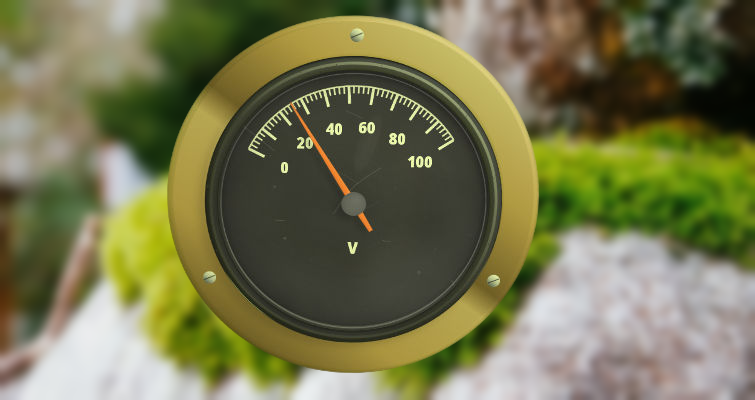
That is value=26 unit=V
